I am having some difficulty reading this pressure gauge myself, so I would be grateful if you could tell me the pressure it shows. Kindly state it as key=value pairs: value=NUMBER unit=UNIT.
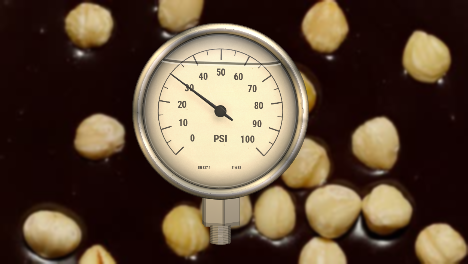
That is value=30 unit=psi
